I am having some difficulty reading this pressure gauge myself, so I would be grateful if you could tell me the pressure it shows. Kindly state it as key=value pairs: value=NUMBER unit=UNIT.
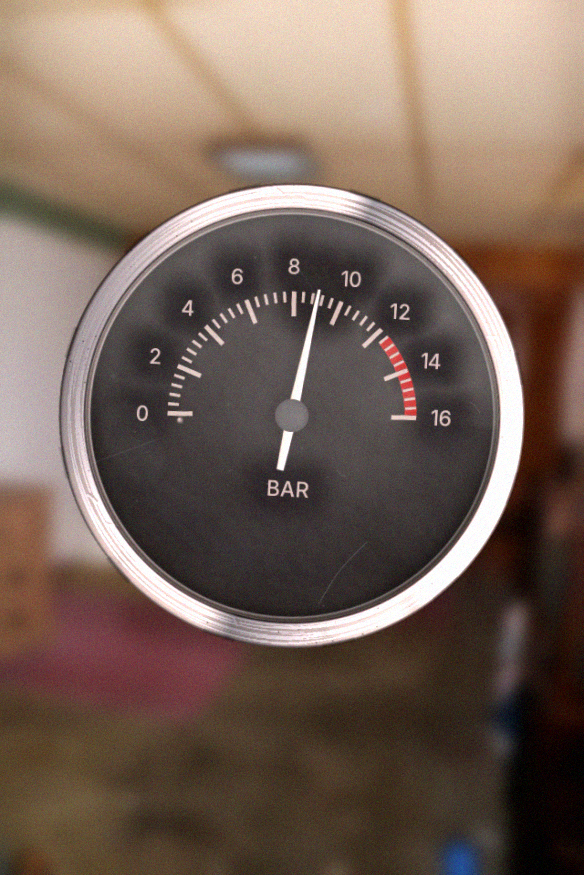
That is value=9 unit=bar
